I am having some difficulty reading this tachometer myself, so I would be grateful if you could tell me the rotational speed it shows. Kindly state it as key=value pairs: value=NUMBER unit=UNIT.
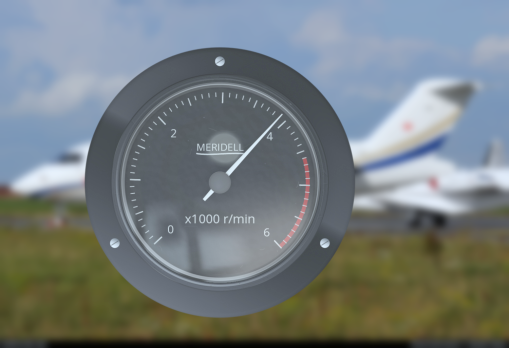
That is value=3900 unit=rpm
